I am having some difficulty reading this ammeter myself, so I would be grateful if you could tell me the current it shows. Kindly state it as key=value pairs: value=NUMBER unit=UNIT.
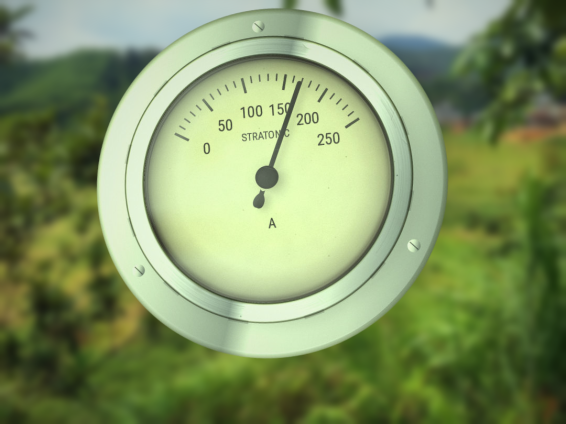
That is value=170 unit=A
